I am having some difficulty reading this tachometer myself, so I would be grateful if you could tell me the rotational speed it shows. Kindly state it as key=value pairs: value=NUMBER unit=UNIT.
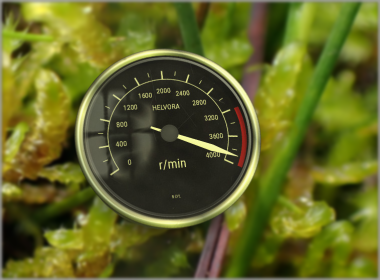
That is value=3900 unit=rpm
